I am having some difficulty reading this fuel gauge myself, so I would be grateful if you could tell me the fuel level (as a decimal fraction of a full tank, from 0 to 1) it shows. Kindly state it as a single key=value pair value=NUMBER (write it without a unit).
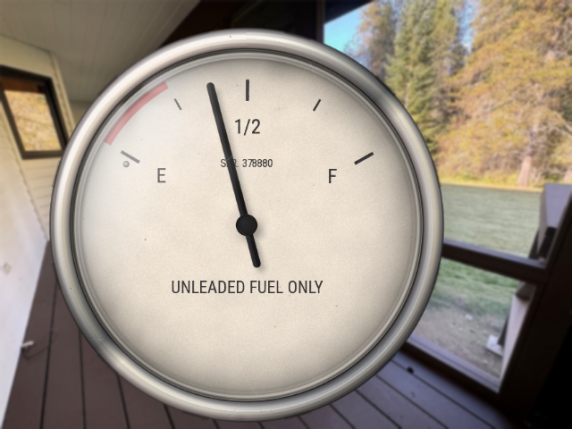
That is value=0.375
